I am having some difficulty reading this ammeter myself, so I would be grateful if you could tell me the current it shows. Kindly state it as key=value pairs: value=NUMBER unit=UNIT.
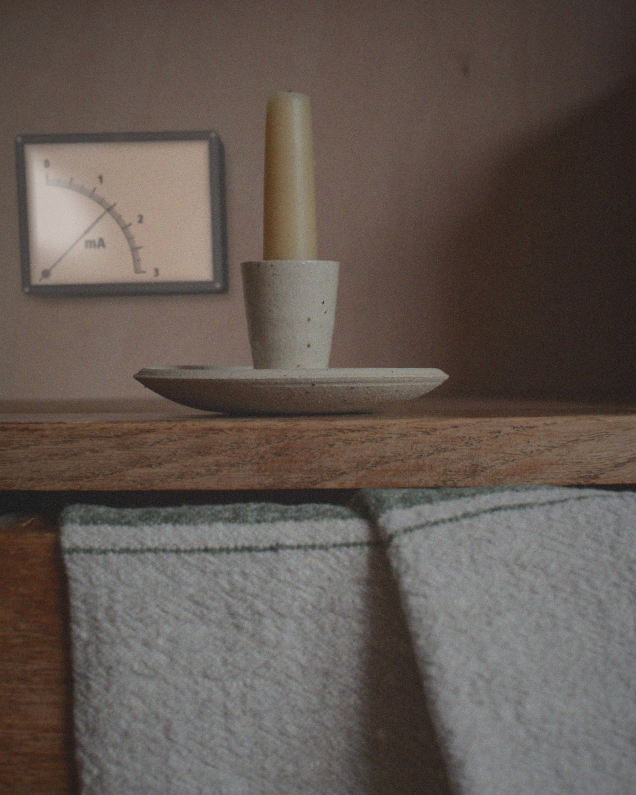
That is value=1.5 unit=mA
